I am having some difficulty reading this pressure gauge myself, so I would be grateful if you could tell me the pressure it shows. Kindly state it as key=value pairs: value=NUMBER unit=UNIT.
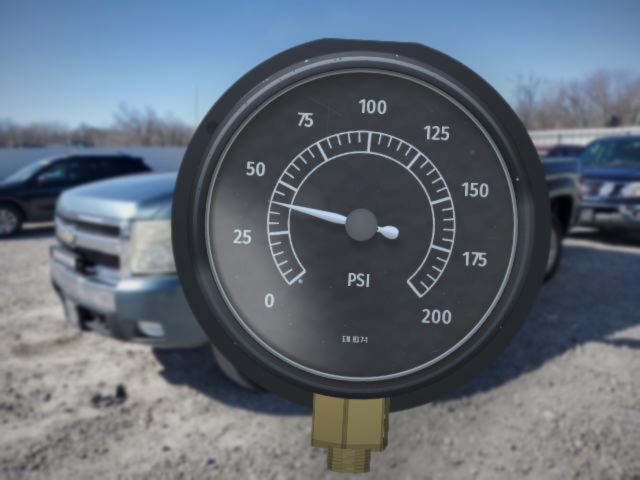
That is value=40 unit=psi
